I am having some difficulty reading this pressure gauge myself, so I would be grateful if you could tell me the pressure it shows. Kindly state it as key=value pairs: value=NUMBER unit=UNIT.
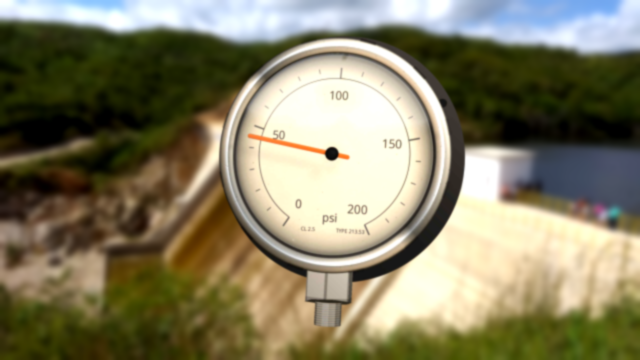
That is value=45 unit=psi
